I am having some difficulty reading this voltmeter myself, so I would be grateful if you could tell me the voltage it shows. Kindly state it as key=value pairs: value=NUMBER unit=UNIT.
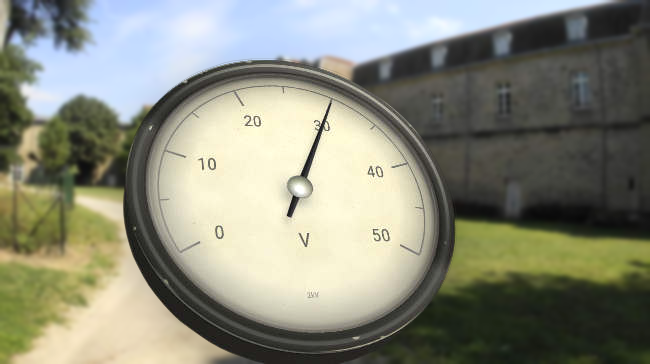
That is value=30 unit=V
